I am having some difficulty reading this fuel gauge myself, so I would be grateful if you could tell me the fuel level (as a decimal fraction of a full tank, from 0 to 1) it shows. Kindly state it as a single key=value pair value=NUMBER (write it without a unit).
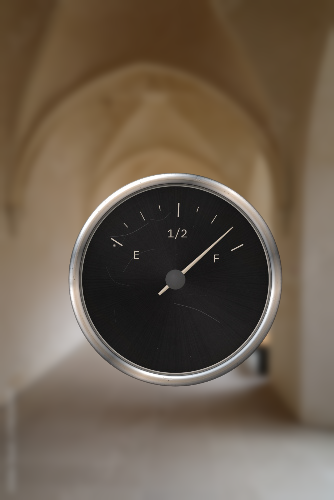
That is value=0.875
